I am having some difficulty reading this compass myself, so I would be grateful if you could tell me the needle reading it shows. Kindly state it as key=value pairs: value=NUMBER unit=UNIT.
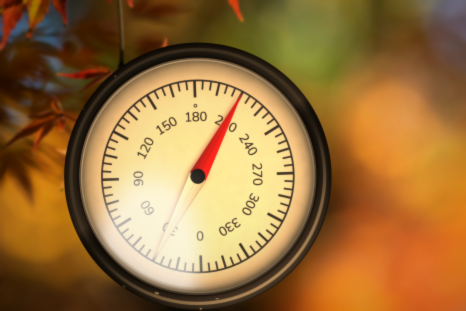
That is value=210 unit=°
